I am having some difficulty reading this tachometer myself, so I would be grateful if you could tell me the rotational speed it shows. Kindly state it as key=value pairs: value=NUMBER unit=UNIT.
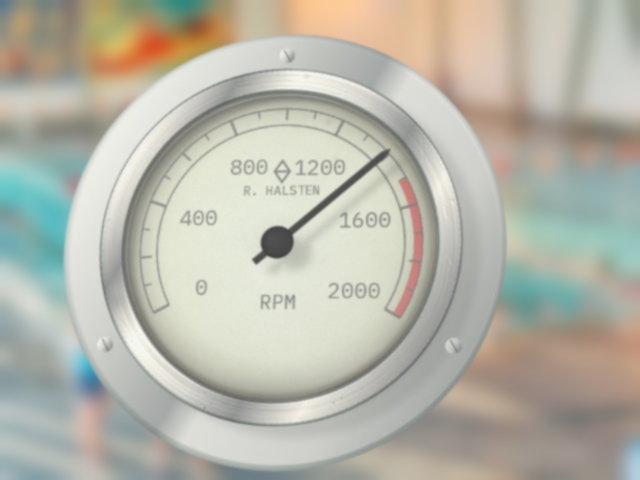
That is value=1400 unit=rpm
